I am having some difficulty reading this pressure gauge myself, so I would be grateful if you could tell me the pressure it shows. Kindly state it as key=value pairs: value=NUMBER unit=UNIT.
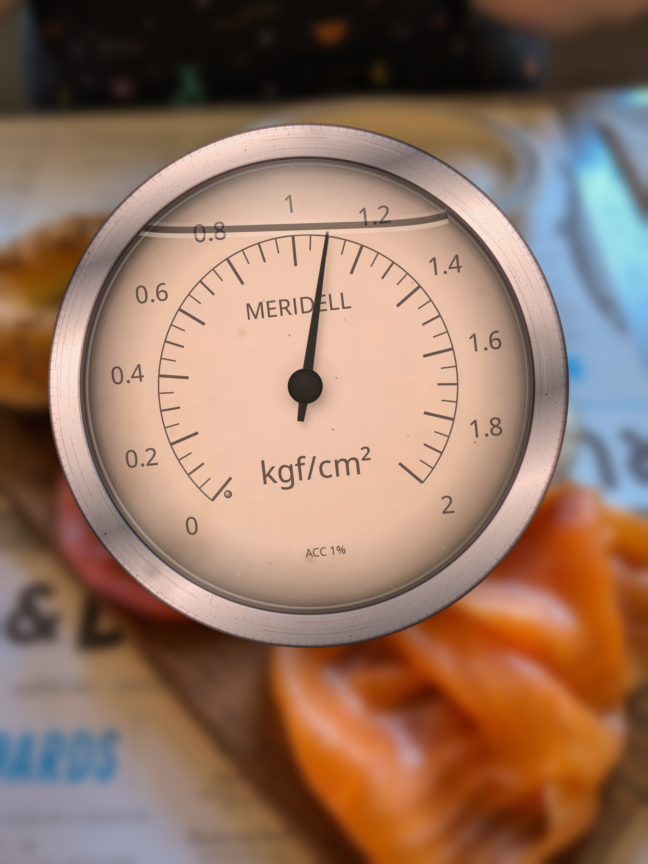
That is value=1.1 unit=kg/cm²
